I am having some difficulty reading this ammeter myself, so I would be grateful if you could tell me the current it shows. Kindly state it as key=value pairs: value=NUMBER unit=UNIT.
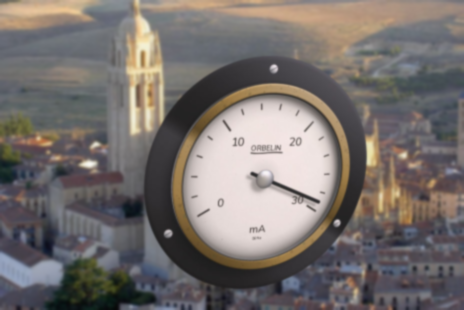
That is value=29 unit=mA
